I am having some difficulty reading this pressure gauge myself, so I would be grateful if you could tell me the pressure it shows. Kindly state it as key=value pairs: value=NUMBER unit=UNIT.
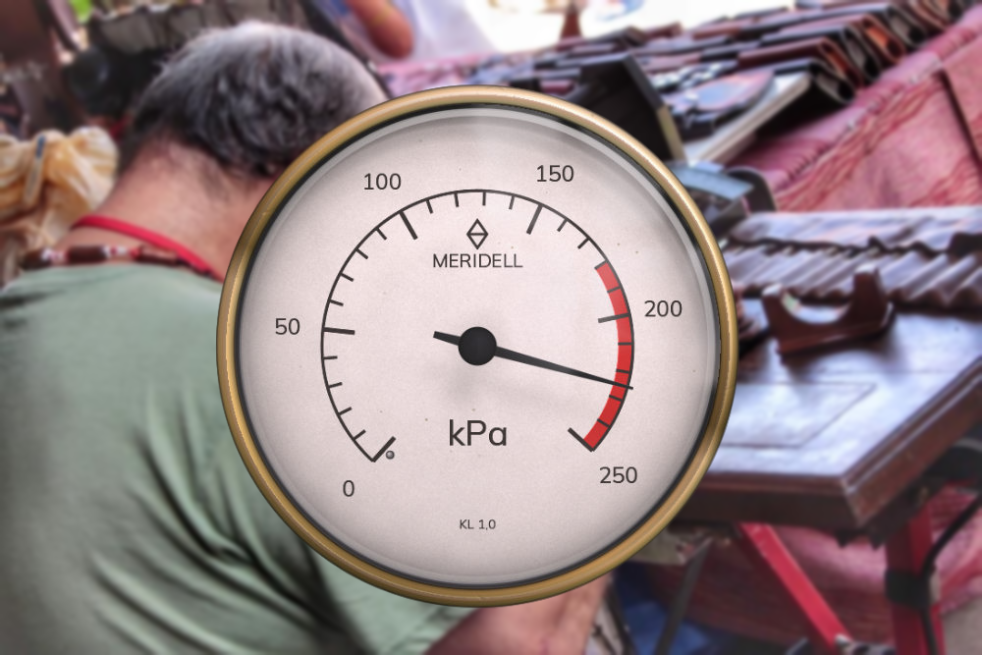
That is value=225 unit=kPa
